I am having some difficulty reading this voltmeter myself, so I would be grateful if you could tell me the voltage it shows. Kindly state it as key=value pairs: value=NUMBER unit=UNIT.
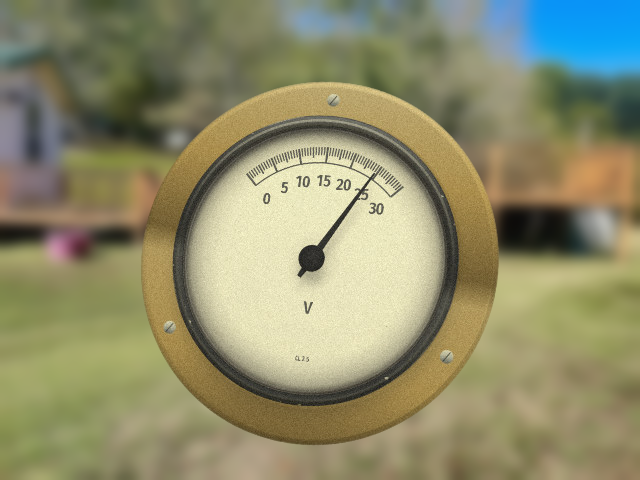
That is value=25 unit=V
